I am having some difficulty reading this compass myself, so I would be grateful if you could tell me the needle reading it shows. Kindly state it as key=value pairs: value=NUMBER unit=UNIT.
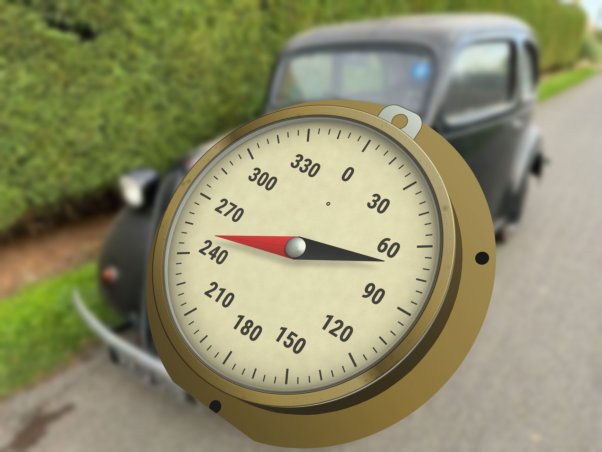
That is value=250 unit=°
